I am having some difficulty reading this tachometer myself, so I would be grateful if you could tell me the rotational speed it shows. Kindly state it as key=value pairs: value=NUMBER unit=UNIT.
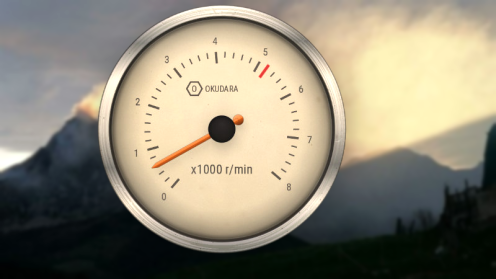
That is value=600 unit=rpm
